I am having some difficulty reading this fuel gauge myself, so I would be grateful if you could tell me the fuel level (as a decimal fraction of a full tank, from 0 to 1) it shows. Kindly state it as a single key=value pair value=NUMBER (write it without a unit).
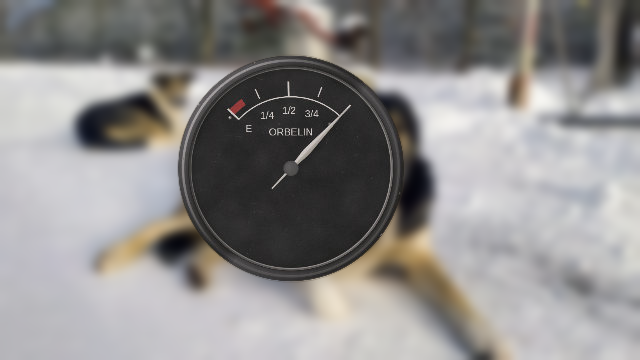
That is value=1
